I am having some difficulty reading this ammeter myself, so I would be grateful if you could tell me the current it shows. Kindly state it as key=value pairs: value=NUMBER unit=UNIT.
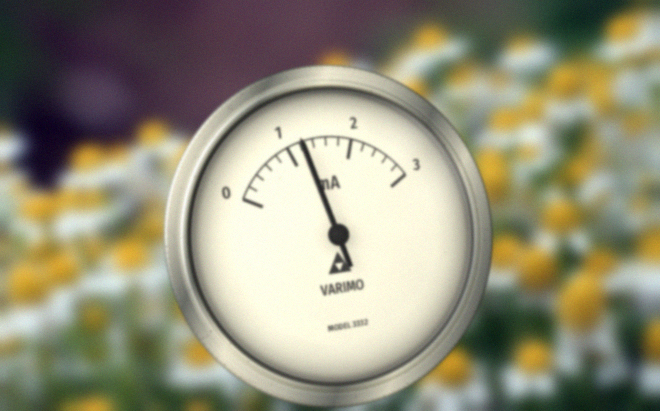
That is value=1.2 unit=mA
